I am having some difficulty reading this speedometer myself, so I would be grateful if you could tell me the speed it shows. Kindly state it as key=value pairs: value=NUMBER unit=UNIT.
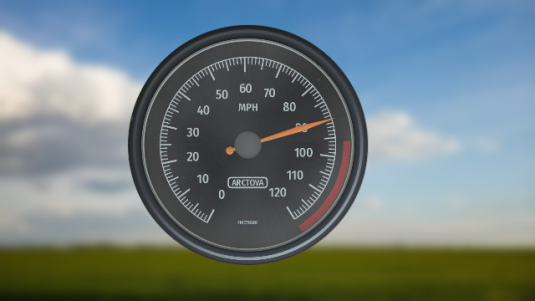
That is value=90 unit=mph
